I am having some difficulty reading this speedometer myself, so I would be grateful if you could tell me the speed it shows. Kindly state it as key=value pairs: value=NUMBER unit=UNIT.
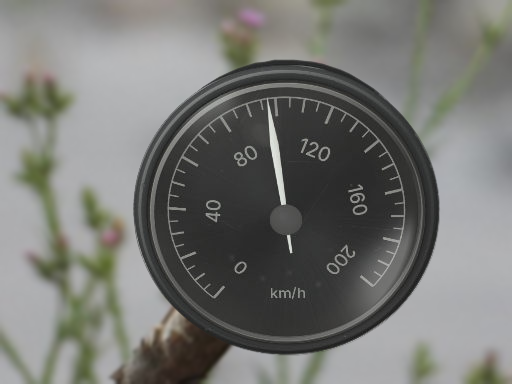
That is value=97.5 unit=km/h
